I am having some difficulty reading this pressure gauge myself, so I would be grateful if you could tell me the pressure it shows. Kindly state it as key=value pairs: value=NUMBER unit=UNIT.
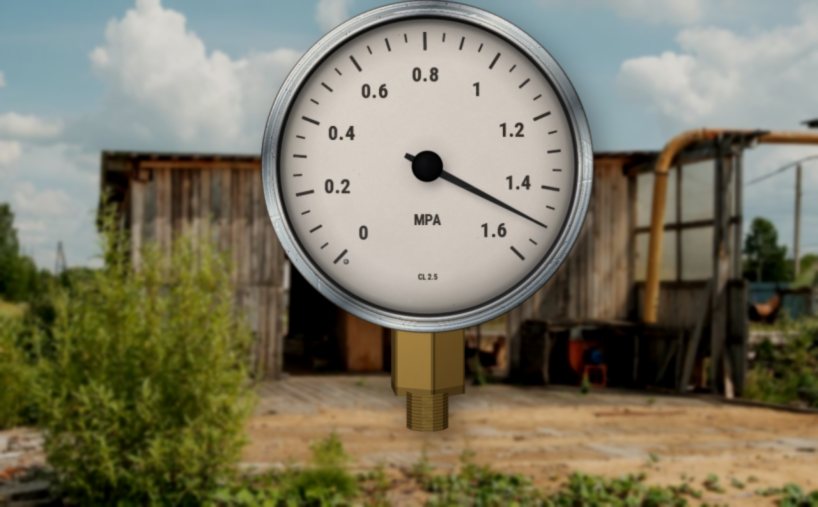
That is value=1.5 unit=MPa
